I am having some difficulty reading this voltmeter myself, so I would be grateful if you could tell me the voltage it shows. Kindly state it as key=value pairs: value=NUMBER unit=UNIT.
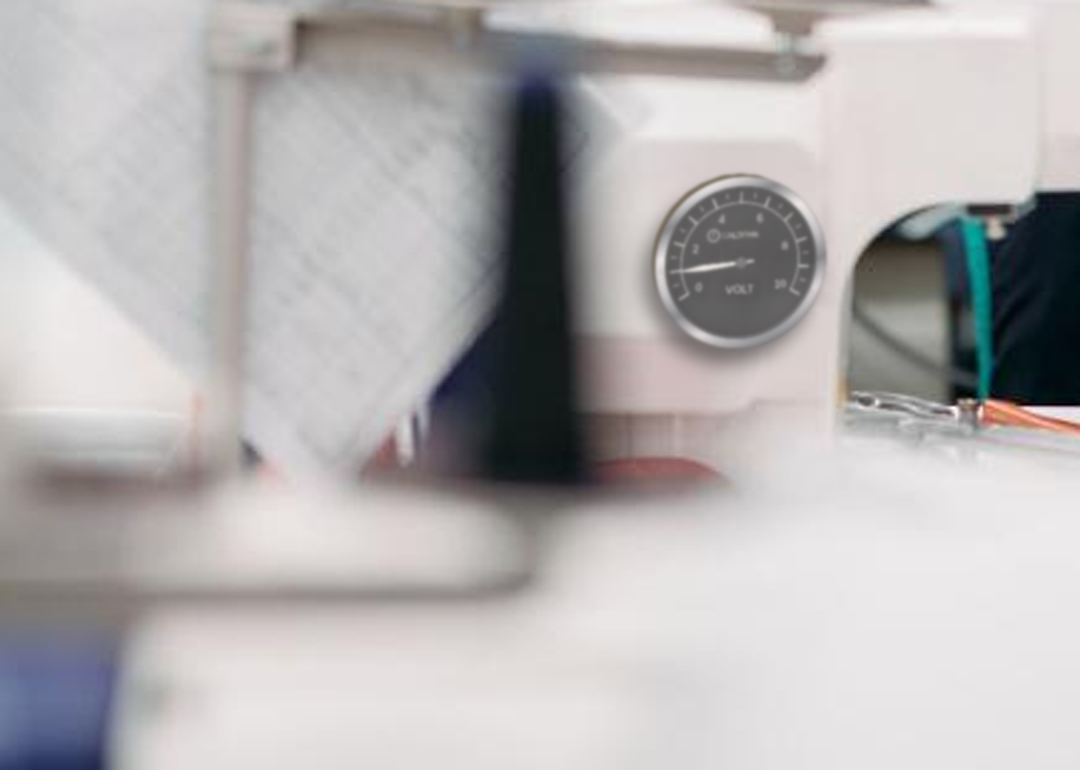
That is value=1 unit=V
